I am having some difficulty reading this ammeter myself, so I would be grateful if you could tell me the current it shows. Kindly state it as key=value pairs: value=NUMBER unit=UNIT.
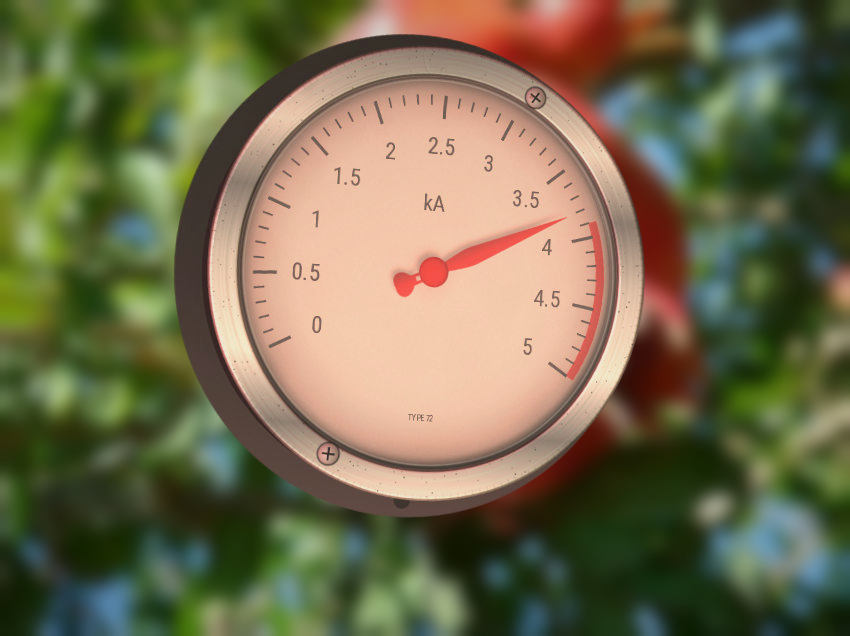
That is value=3.8 unit=kA
